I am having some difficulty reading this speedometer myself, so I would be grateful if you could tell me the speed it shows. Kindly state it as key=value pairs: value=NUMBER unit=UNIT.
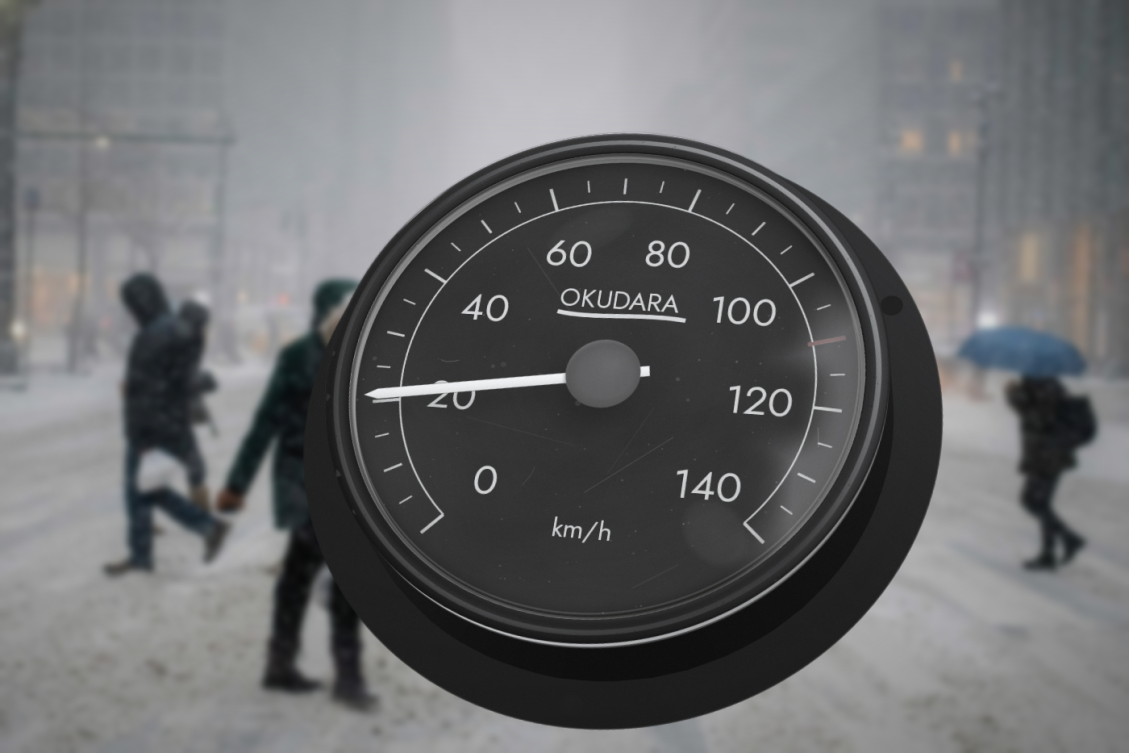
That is value=20 unit=km/h
